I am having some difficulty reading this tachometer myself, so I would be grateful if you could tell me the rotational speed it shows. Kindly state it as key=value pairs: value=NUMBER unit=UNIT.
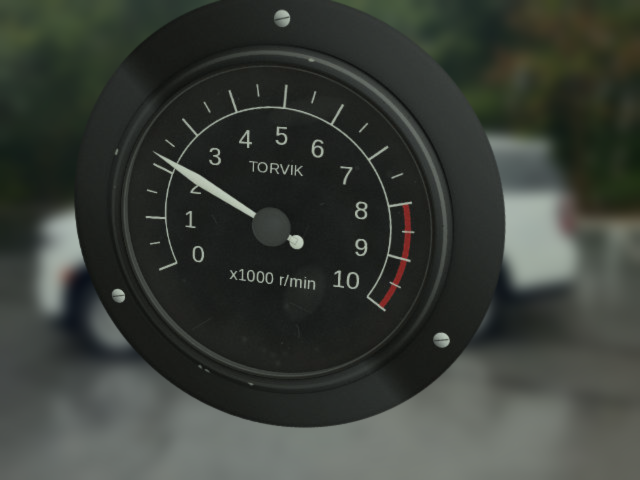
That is value=2250 unit=rpm
